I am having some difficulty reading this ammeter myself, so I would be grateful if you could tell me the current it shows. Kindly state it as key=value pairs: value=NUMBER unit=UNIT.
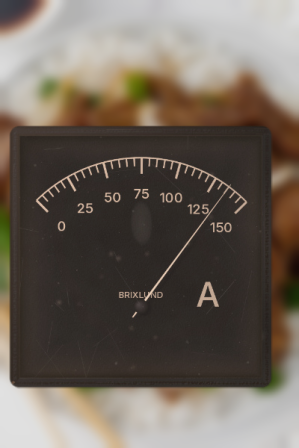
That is value=135 unit=A
